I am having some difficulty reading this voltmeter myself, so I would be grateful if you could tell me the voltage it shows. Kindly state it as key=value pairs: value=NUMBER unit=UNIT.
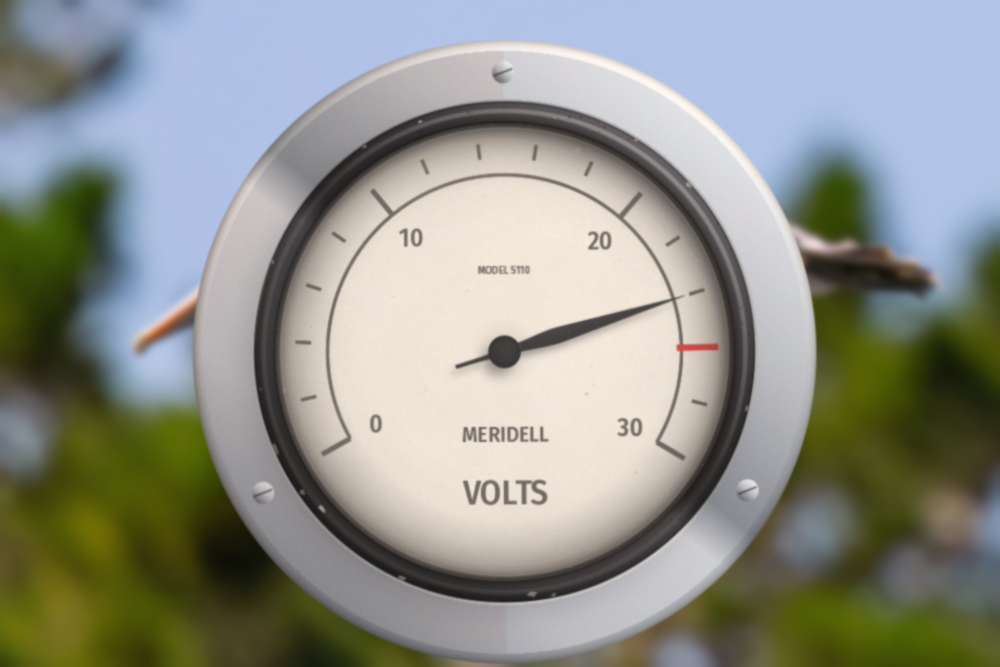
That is value=24 unit=V
